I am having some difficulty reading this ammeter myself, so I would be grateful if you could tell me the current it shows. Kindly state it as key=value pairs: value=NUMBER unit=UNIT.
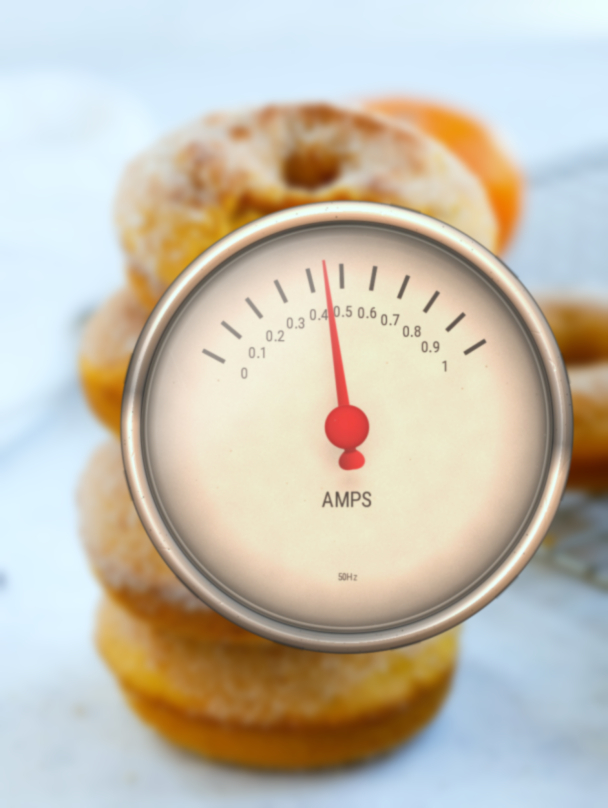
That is value=0.45 unit=A
